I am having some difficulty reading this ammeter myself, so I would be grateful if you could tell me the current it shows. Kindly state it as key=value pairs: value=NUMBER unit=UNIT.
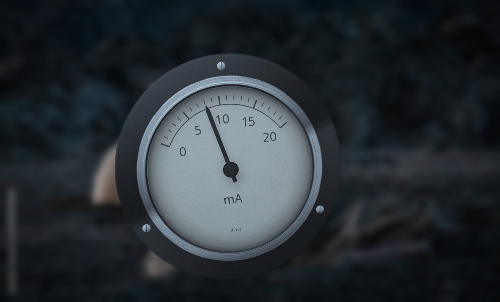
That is value=8 unit=mA
